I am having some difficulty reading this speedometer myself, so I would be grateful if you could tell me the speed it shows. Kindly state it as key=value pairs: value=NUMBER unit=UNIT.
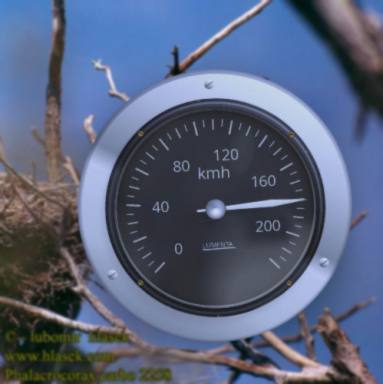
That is value=180 unit=km/h
